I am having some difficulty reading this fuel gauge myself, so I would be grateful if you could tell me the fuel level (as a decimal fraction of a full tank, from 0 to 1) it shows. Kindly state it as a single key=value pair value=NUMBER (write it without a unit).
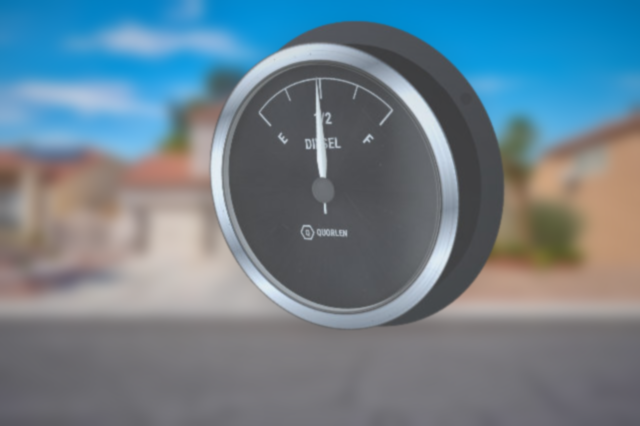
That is value=0.5
